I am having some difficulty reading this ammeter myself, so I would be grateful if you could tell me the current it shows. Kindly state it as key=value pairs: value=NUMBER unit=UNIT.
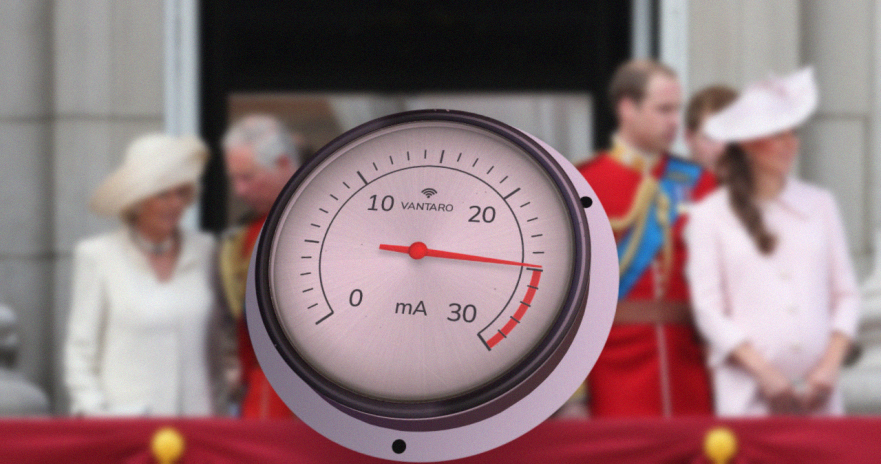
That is value=25 unit=mA
